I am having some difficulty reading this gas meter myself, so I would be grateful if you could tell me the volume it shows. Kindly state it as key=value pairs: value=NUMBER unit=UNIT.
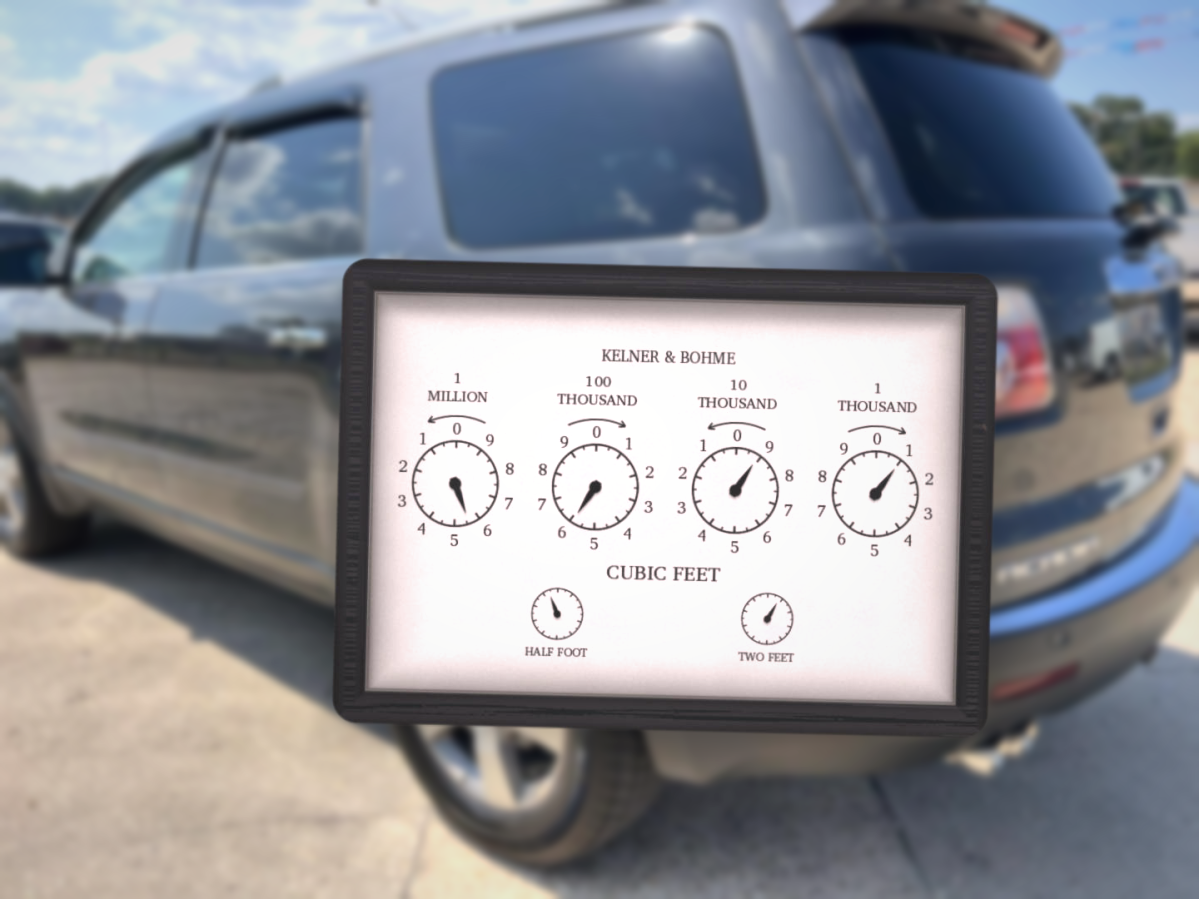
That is value=559100 unit=ft³
